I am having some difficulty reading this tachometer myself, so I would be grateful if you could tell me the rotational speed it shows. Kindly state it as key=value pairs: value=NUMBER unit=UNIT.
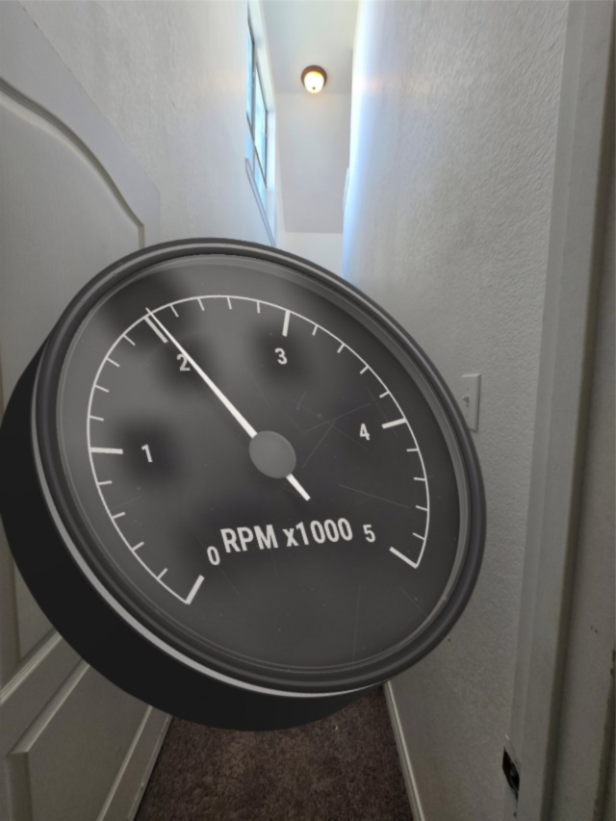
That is value=2000 unit=rpm
